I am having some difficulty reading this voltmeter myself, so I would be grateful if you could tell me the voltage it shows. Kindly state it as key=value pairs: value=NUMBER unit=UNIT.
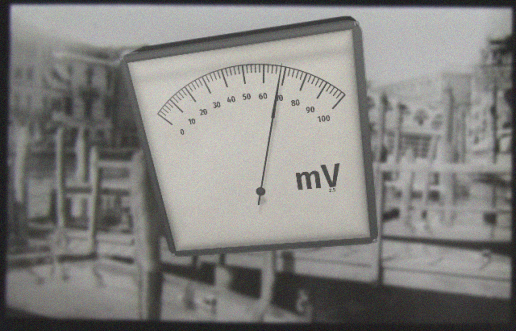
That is value=68 unit=mV
